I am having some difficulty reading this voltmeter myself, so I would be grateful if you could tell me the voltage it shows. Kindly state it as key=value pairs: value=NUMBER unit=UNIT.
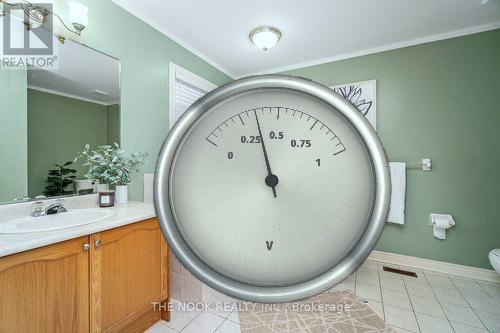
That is value=0.35 unit=V
